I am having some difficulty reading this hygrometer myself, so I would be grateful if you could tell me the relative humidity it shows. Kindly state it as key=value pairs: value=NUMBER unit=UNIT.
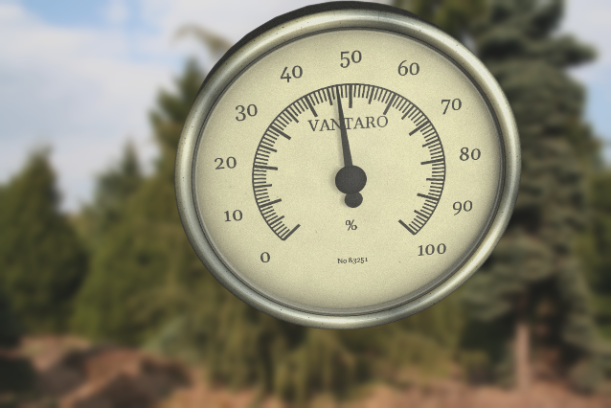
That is value=47 unit=%
